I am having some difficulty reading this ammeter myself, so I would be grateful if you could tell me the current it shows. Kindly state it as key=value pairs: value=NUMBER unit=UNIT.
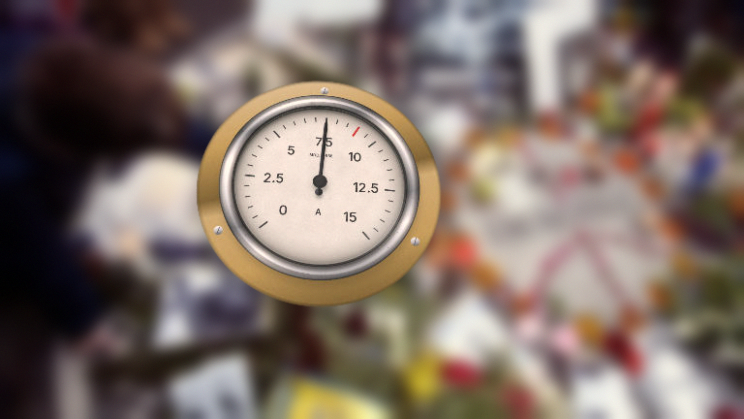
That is value=7.5 unit=A
